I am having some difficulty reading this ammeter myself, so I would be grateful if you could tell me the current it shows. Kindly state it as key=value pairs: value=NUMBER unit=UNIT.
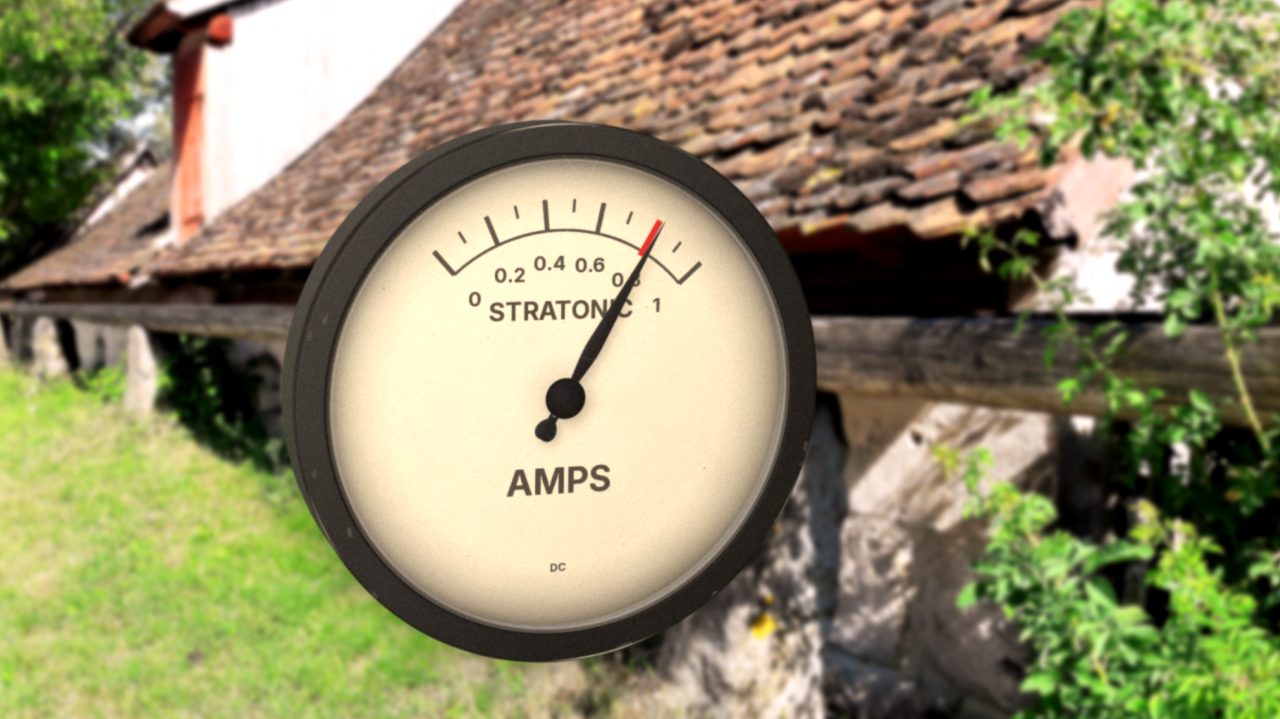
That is value=0.8 unit=A
